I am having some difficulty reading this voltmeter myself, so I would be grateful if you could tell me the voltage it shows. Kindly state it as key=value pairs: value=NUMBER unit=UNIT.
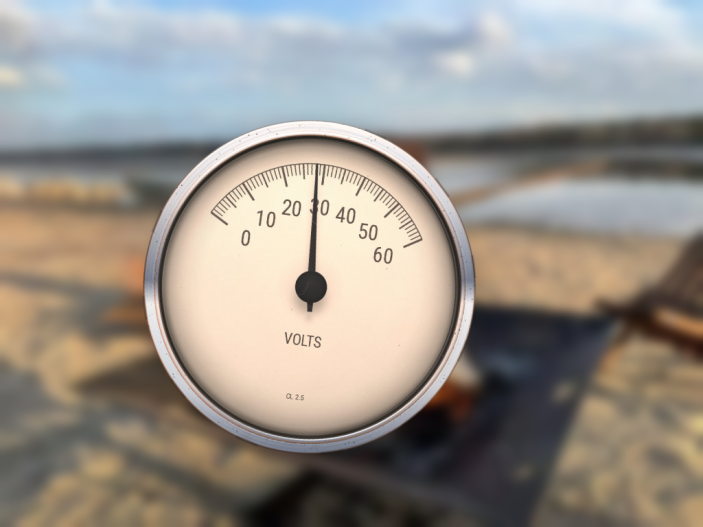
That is value=28 unit=V
